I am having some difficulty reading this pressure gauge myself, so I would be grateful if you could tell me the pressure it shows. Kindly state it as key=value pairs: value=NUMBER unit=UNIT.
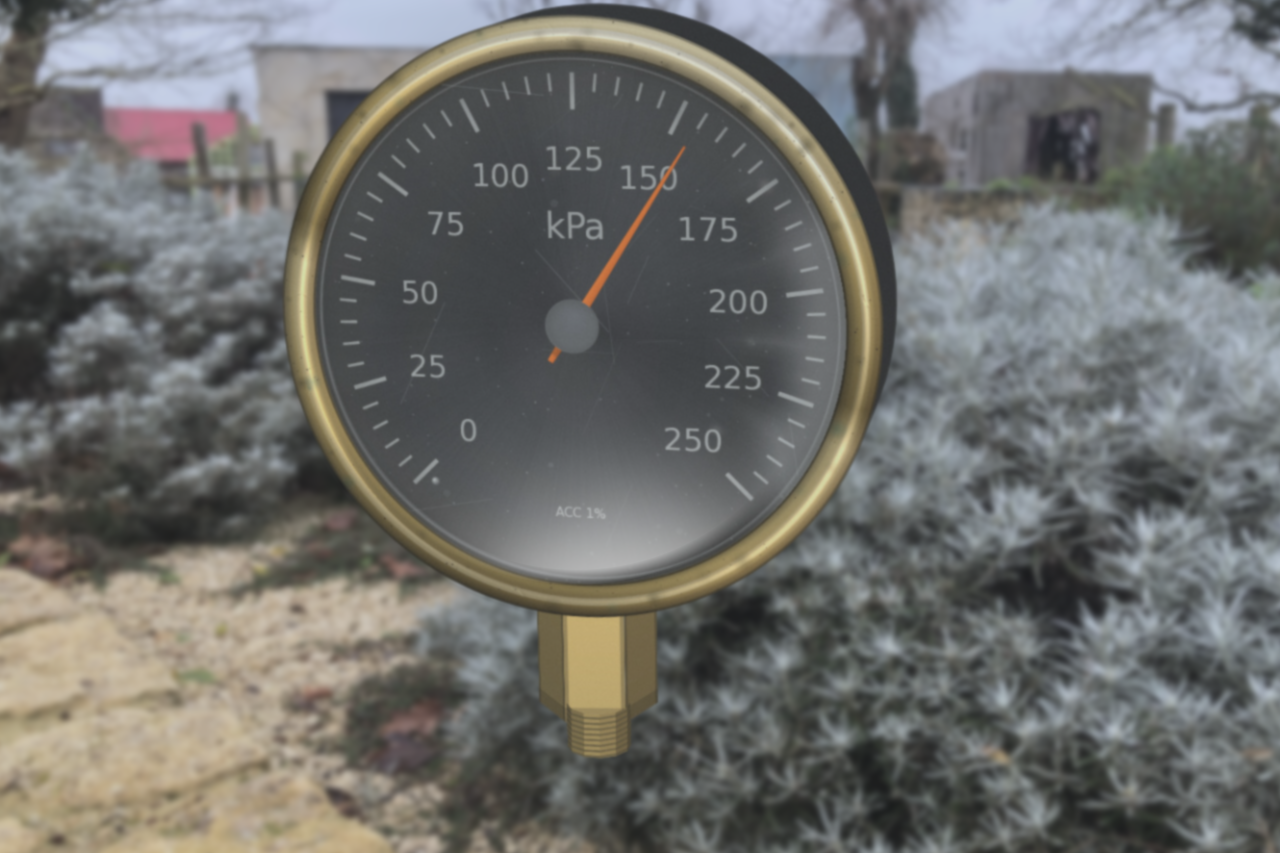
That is value=155 unit=kPa
